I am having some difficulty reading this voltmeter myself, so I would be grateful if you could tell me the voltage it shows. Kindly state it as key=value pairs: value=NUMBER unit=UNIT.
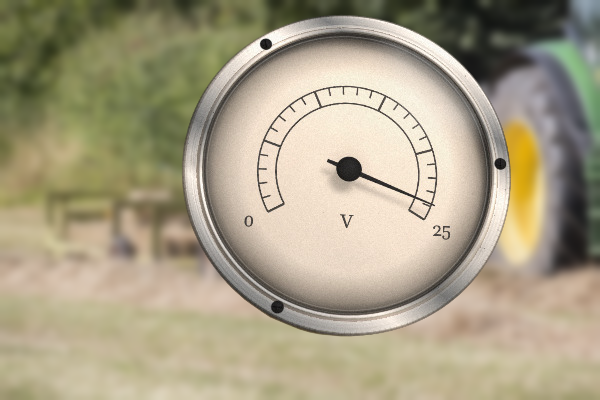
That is value=24 unit=V
